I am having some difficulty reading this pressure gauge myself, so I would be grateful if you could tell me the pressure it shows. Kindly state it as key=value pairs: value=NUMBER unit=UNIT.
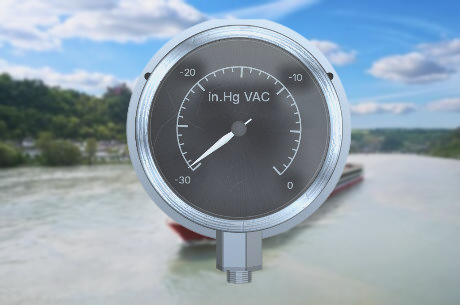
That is value=-29.5 unit=inHg
